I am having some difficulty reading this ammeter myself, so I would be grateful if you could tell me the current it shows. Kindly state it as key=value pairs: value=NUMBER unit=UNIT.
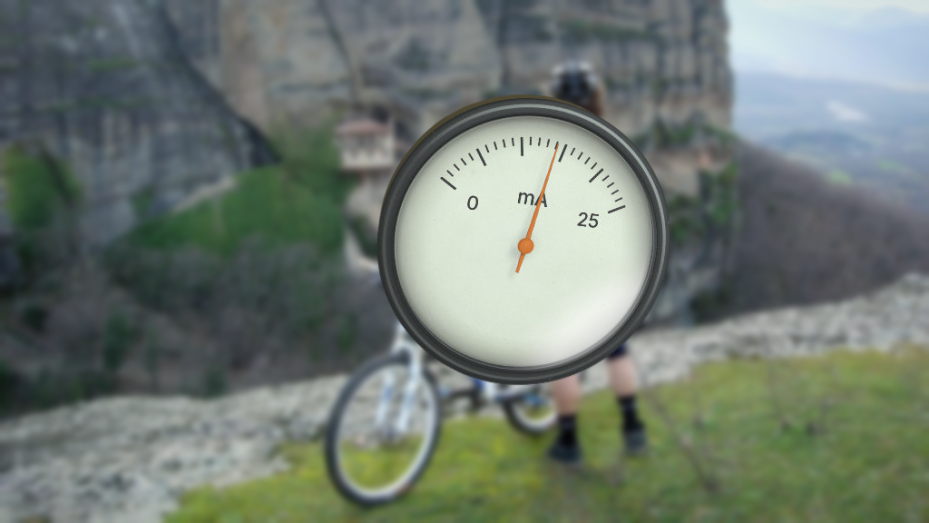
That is value=14 unit=mA
